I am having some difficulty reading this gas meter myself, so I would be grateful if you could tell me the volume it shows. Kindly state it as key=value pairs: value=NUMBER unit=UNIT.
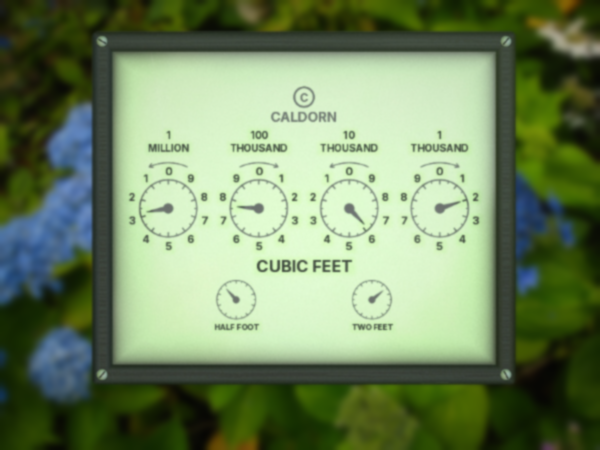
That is value=276200 unit=ft³
